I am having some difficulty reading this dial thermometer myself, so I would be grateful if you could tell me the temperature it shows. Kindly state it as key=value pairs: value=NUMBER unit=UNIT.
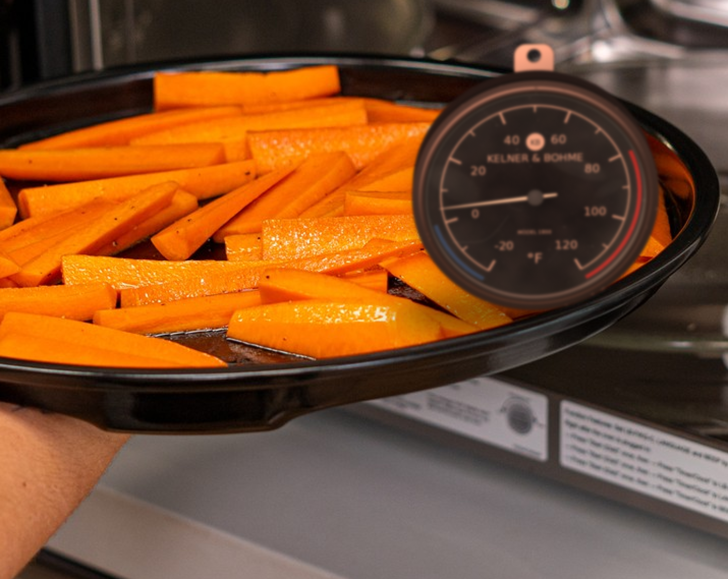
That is value=5 unit=°F
